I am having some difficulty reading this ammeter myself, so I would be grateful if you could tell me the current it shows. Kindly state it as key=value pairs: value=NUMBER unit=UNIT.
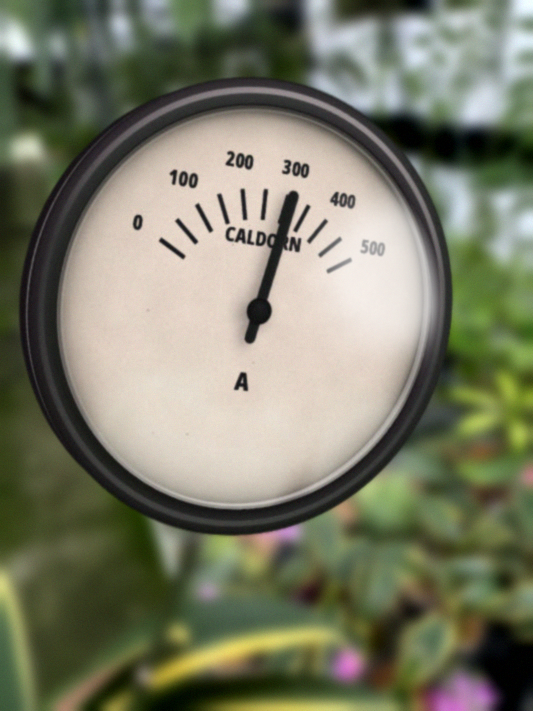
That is value=300 unit=A
